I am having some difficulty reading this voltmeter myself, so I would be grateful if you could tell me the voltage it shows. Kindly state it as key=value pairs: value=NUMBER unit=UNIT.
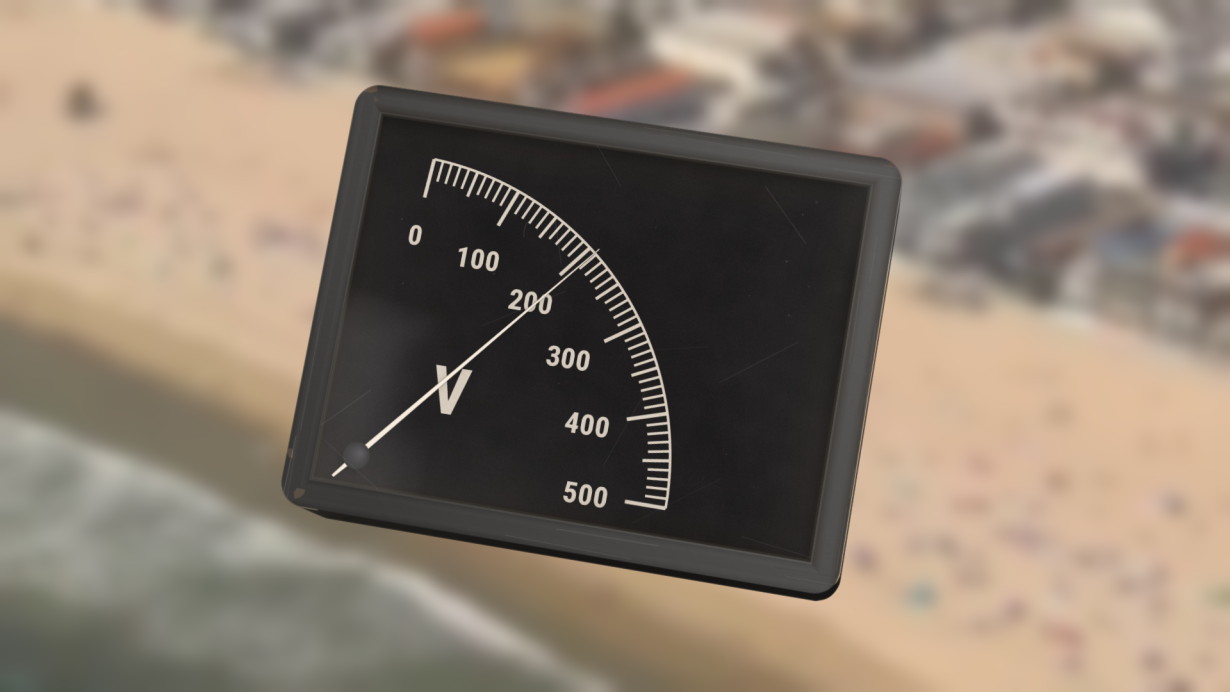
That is value=210 unit=V
